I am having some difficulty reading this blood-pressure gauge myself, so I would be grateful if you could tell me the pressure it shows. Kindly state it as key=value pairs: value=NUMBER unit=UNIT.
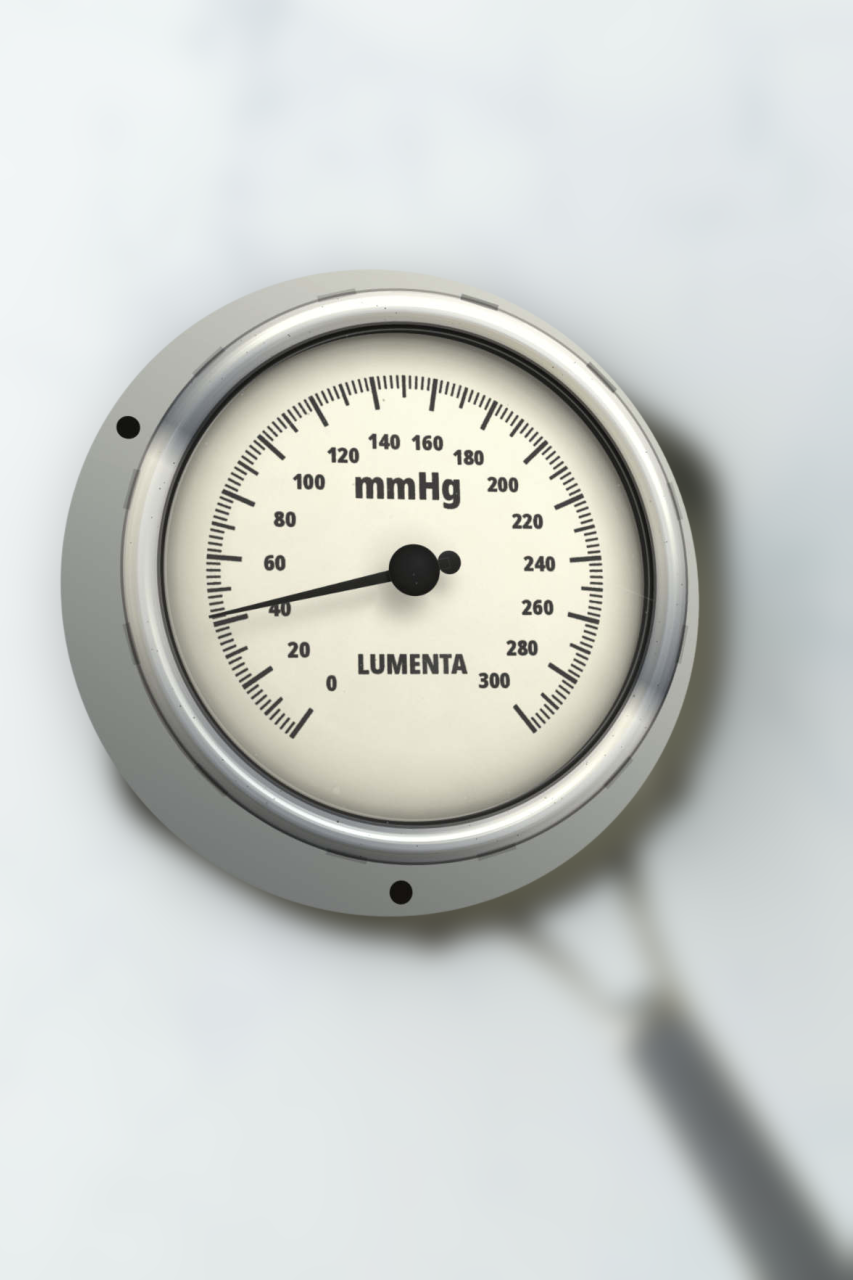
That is value=42 unit=mmHg
